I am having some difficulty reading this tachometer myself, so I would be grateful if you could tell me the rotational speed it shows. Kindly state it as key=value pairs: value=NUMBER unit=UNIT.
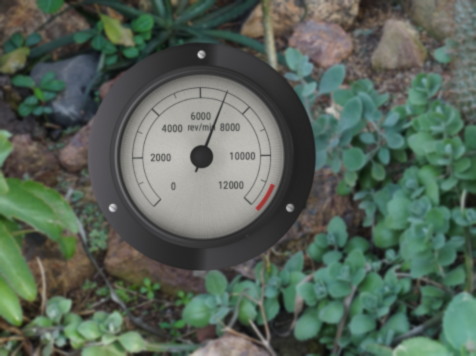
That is value=7000 unit=rpm
